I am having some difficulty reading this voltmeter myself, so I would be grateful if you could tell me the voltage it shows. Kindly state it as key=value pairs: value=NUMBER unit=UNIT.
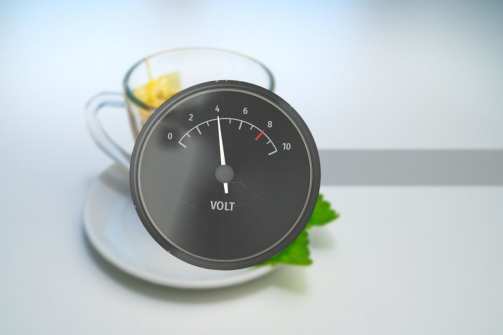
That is value=4 unit=V
